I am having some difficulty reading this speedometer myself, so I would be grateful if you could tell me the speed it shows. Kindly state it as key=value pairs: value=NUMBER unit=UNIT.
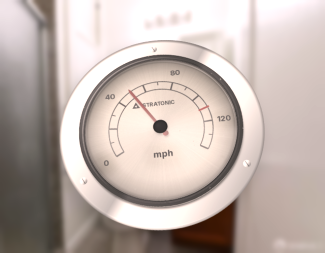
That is value=50 unit=mph
